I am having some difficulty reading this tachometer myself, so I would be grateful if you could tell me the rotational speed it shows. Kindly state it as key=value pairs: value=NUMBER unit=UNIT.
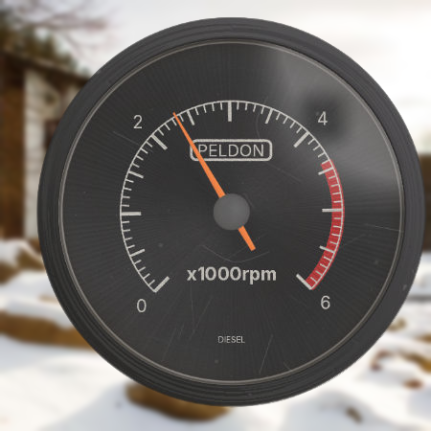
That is value=2350 unit=rpm
